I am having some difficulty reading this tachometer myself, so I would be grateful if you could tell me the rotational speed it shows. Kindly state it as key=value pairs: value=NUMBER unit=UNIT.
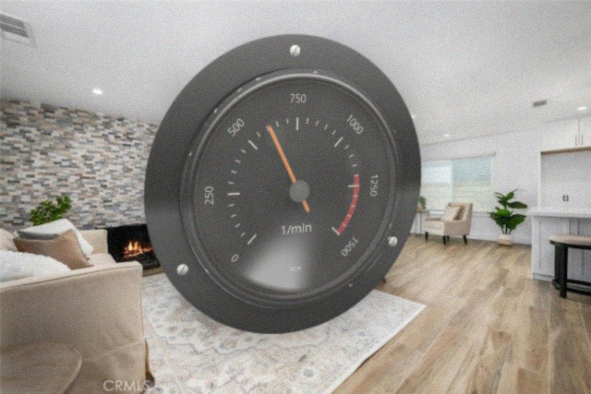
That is value=600 unit=rpm
